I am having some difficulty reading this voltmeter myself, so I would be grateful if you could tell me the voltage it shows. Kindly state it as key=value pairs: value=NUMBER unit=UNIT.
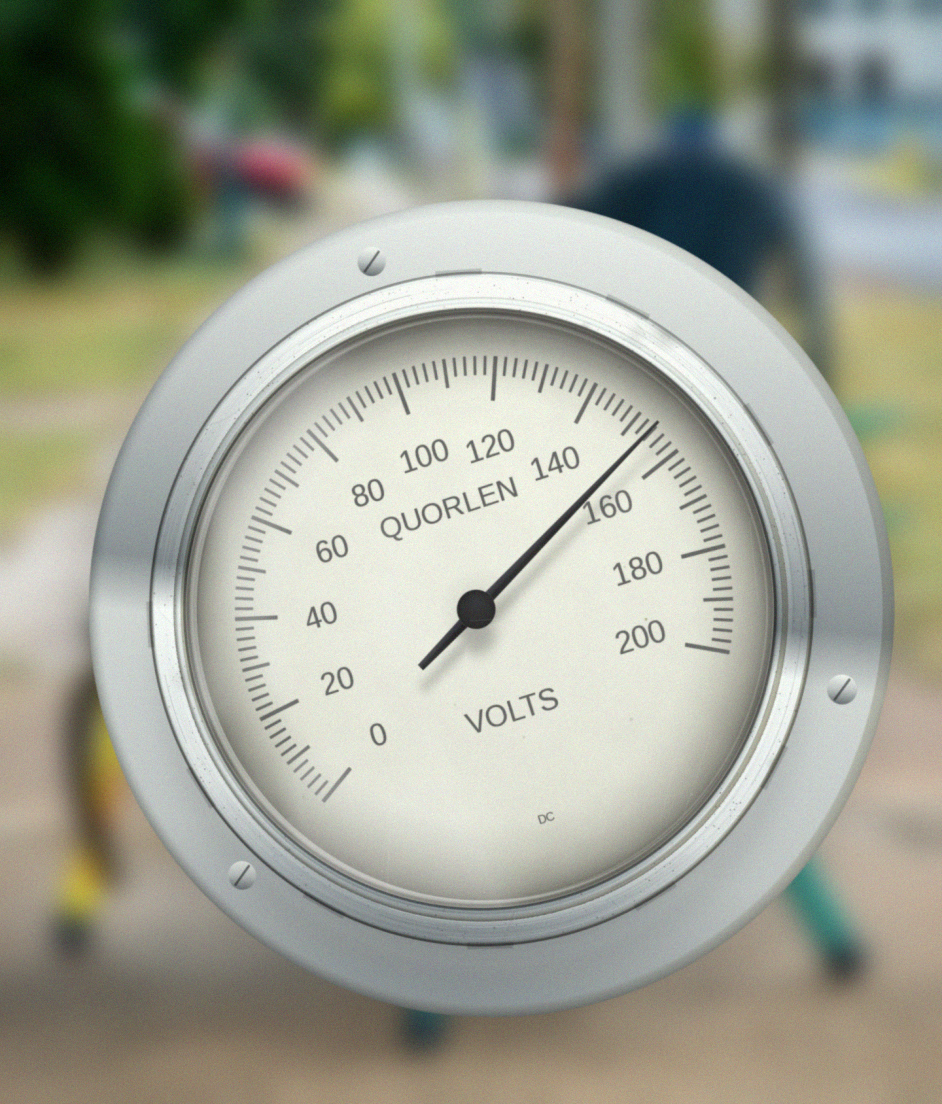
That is value=154 unit=V
